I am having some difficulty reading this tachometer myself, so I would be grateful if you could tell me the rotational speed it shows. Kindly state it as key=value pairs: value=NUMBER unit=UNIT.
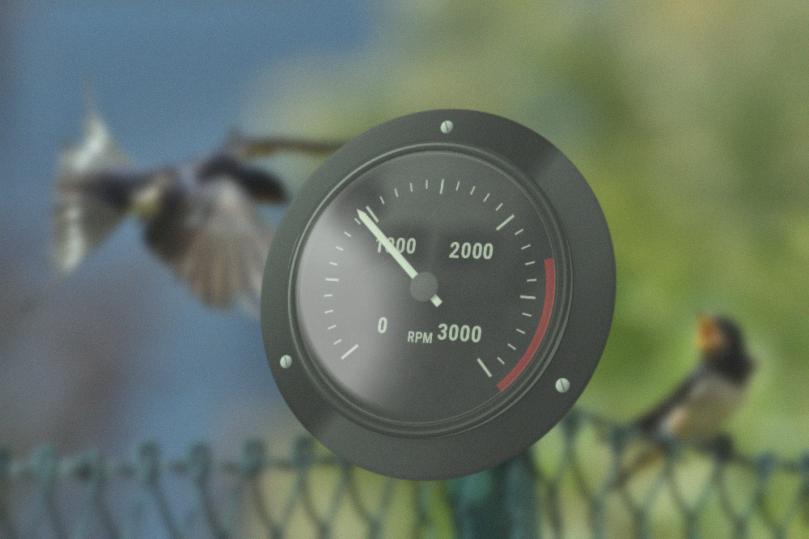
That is value=950 unit=rpm
